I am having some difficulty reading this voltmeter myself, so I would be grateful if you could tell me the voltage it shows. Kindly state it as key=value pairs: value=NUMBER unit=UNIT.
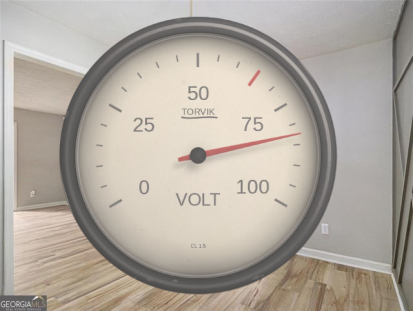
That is value=82.5 unit=V
